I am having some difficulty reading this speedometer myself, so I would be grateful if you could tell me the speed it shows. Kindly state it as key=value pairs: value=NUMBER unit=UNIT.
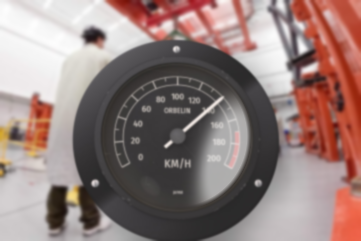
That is value=140 unit=km/h
